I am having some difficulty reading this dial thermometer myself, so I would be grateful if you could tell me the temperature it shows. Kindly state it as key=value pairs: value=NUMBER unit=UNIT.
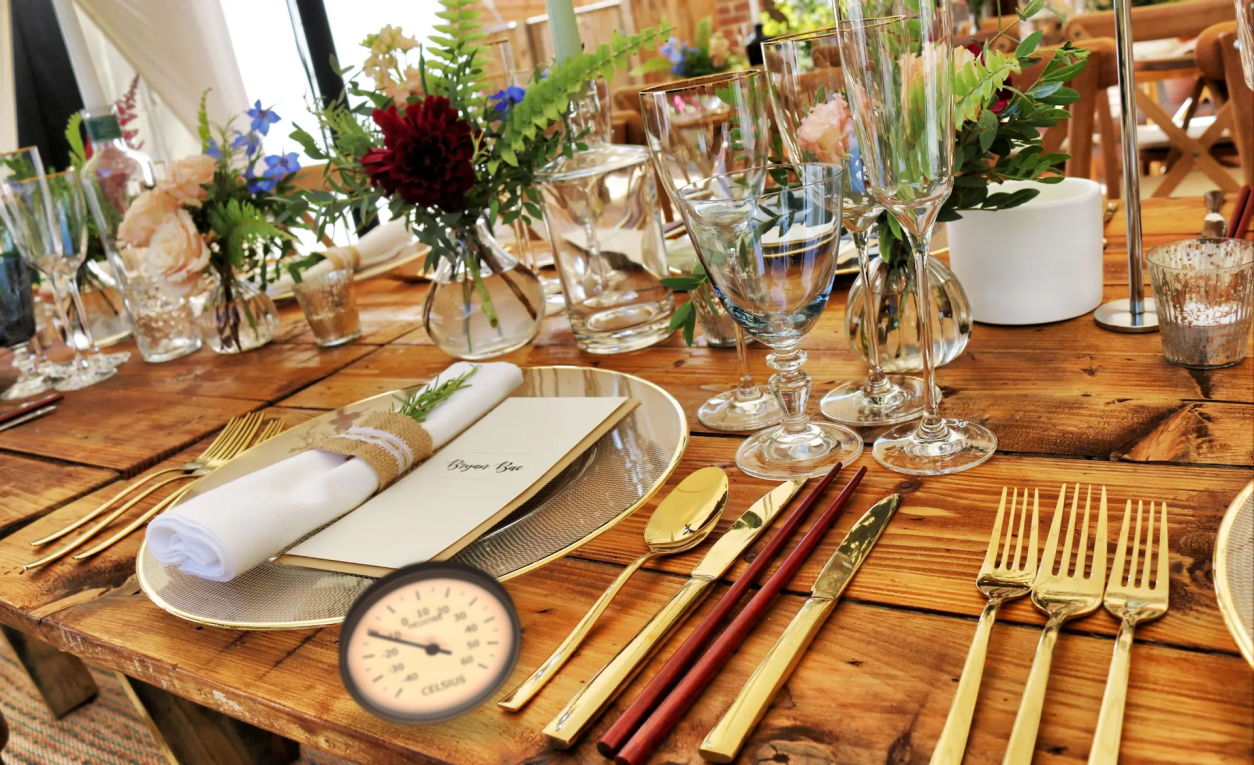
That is value=-10 unit=°C
